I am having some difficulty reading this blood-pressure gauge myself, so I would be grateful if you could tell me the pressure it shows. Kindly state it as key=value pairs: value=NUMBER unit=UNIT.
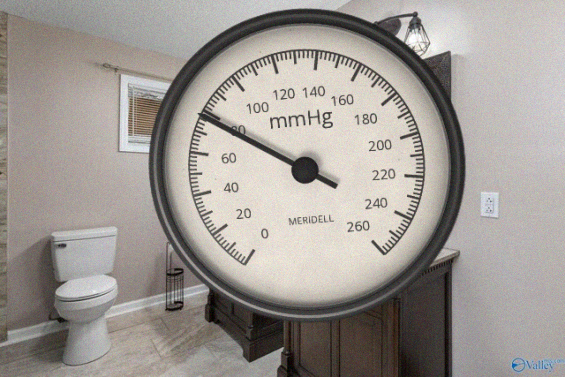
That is value=78 unit=mmHg
